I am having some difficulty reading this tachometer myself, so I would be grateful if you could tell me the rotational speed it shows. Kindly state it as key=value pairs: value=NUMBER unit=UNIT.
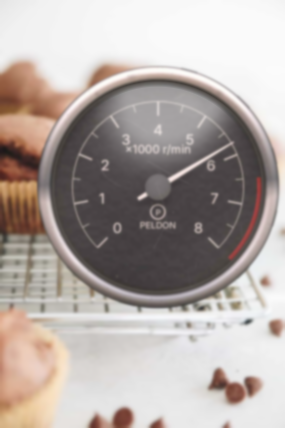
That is value=5750 unit=rpm
